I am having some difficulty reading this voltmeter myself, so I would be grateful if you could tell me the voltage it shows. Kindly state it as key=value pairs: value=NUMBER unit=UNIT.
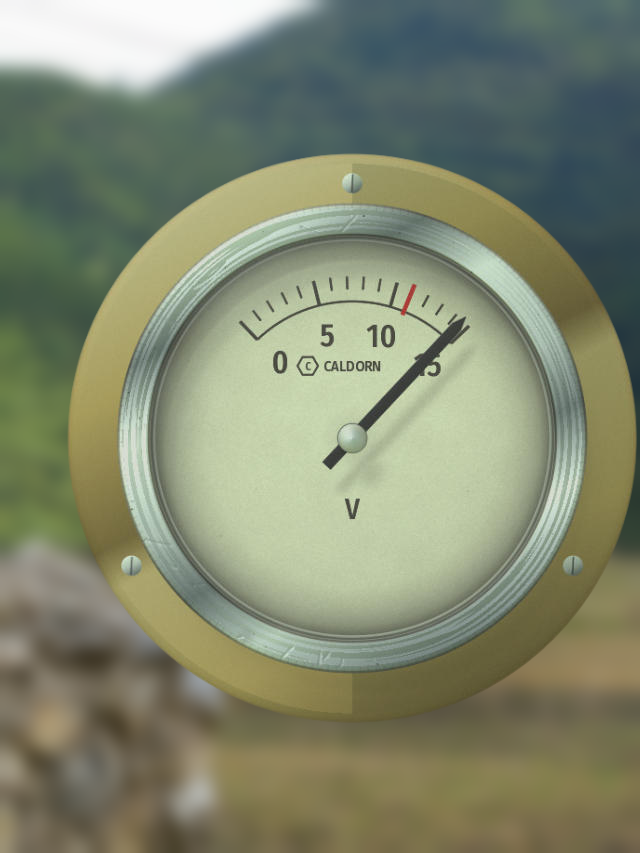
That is value=14.5 unit=V
